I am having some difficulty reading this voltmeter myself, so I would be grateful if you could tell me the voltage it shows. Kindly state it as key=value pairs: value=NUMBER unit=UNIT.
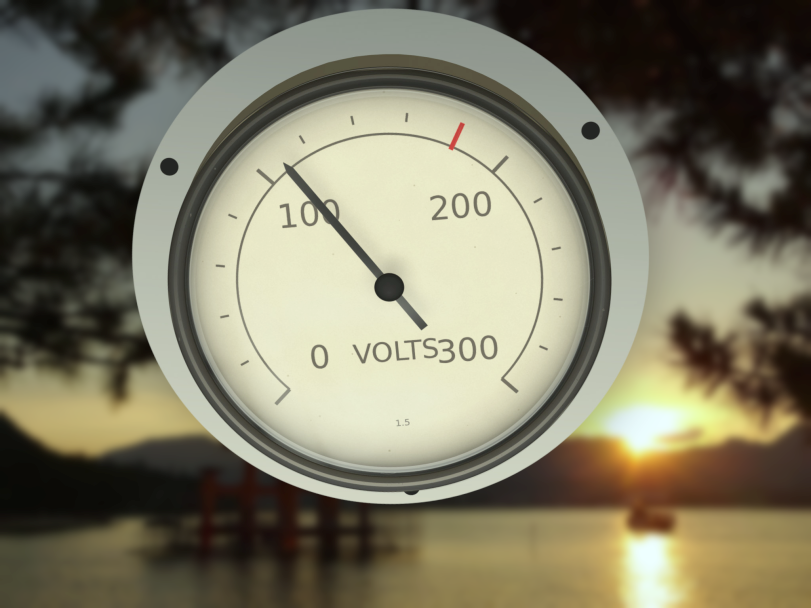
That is value=110 unit=V
